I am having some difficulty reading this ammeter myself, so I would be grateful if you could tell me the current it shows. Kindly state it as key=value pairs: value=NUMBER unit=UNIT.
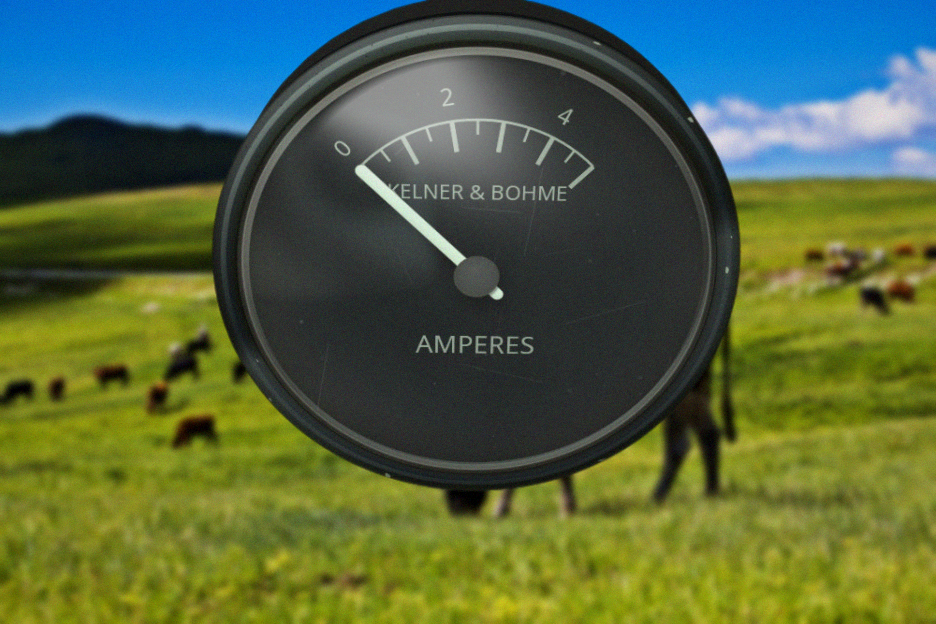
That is value=0 unit=A
